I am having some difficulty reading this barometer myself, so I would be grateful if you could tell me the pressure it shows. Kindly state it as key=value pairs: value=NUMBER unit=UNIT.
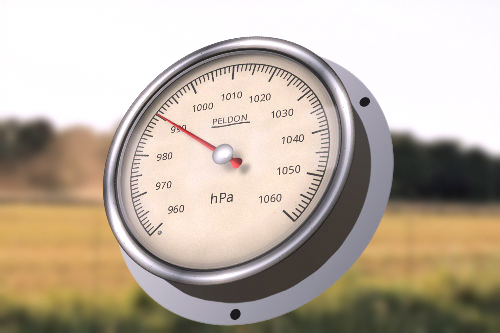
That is value=990 unit=hPa
